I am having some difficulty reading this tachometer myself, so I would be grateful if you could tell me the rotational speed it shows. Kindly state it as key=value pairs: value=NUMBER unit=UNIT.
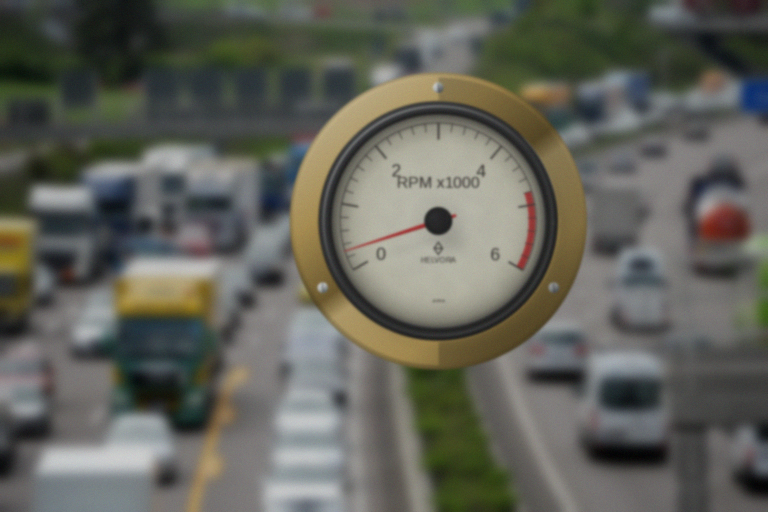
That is value=300 unit=rpm
